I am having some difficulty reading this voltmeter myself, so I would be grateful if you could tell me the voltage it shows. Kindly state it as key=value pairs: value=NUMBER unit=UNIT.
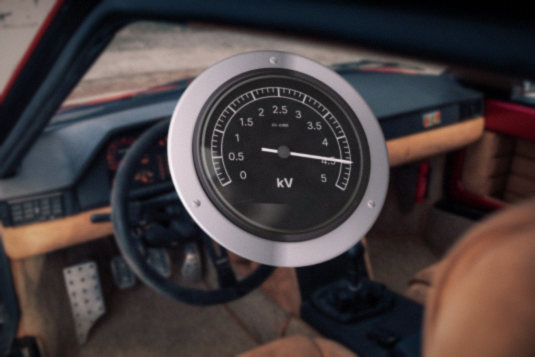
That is value=4.5 unit=kV
